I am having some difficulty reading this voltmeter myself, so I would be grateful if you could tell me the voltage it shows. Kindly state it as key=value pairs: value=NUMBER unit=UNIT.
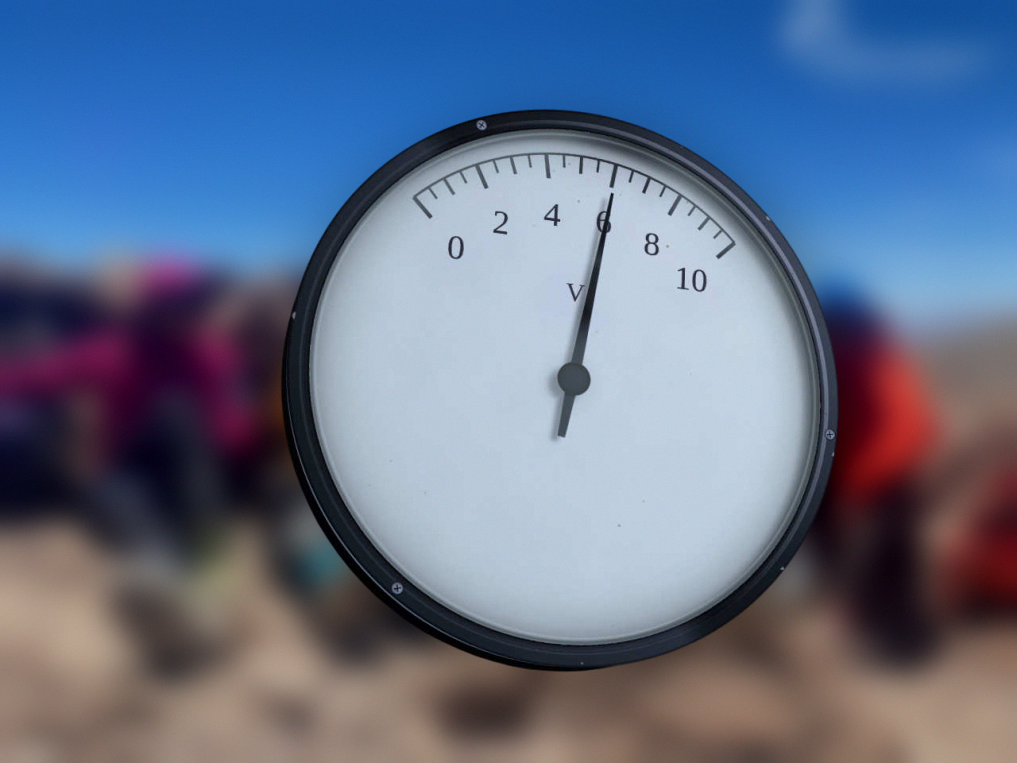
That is value=6 unit=V
